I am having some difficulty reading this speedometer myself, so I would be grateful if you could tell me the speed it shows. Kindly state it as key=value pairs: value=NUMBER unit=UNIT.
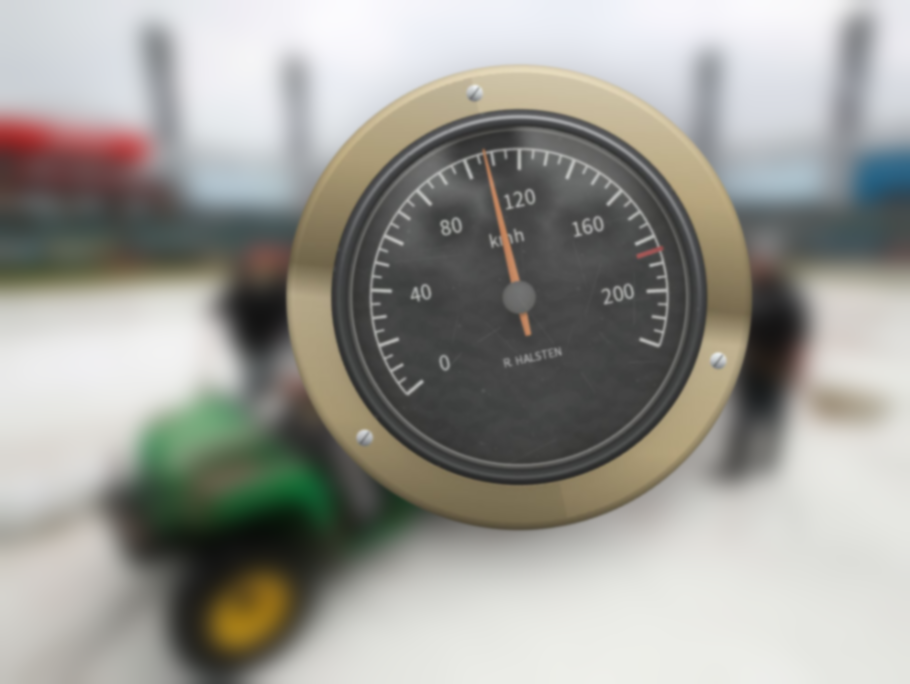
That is value=107.5 unit=km/h
